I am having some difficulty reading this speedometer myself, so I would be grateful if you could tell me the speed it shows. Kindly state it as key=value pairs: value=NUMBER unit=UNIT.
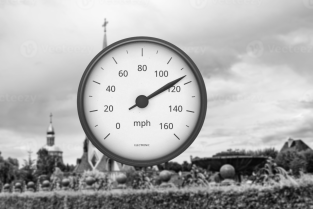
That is value=115 unit=mph
